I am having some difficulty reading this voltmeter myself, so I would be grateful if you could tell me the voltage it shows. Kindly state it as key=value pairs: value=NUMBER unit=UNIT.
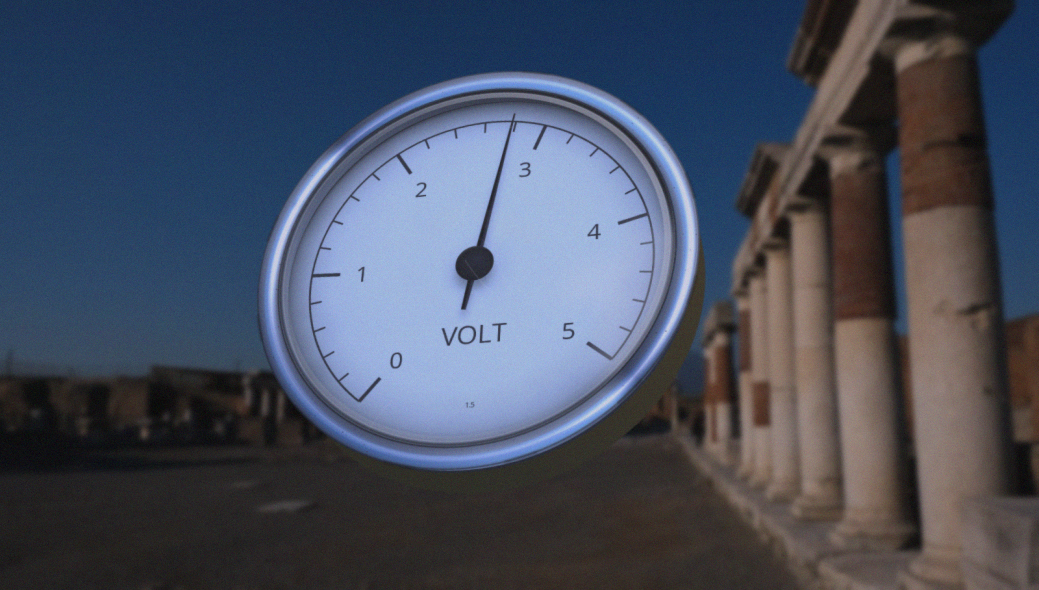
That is value=2.8 unit=V
